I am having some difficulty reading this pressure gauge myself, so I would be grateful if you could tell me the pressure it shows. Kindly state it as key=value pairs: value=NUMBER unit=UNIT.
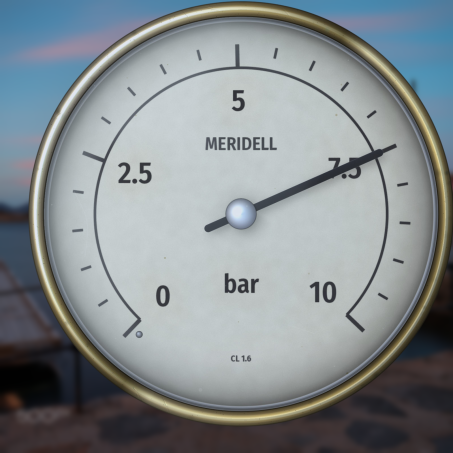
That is value=7.5 unit=bar
